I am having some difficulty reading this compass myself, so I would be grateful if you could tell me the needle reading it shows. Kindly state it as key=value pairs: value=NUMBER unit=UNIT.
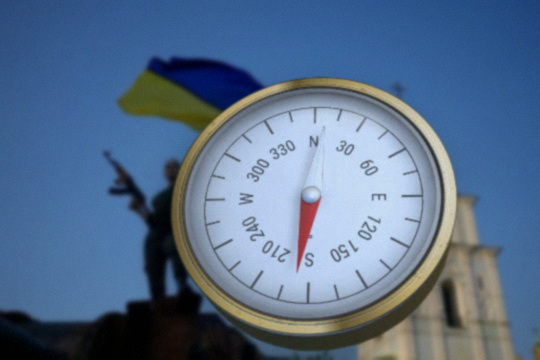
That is value=187.5 unit=°
